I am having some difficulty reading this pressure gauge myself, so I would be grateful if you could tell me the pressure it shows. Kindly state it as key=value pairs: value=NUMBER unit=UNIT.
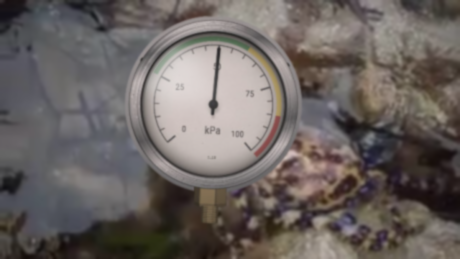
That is value=50 unit=kPa
